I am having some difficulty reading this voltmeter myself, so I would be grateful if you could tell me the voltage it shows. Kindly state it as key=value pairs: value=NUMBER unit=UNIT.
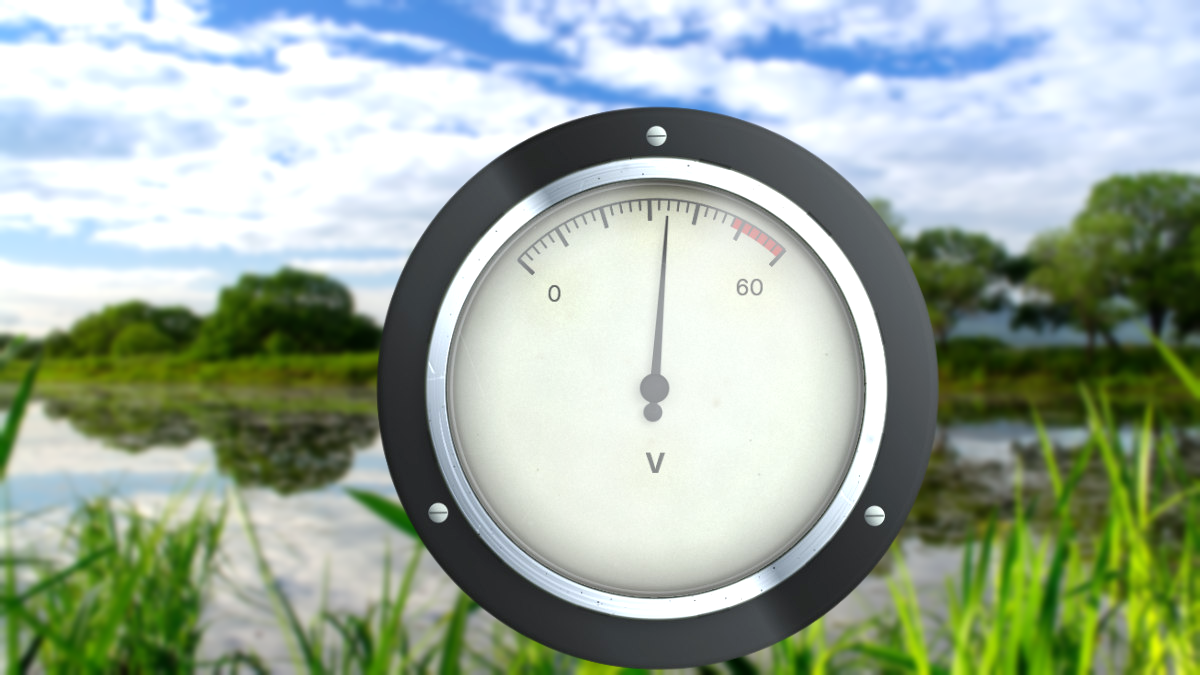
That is value=34 unit=V
